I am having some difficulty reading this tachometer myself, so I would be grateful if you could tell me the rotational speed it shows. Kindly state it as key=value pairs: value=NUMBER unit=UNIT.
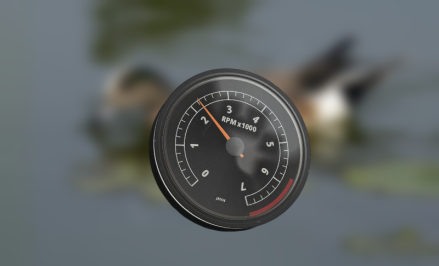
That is value=2200 unit=rpm
